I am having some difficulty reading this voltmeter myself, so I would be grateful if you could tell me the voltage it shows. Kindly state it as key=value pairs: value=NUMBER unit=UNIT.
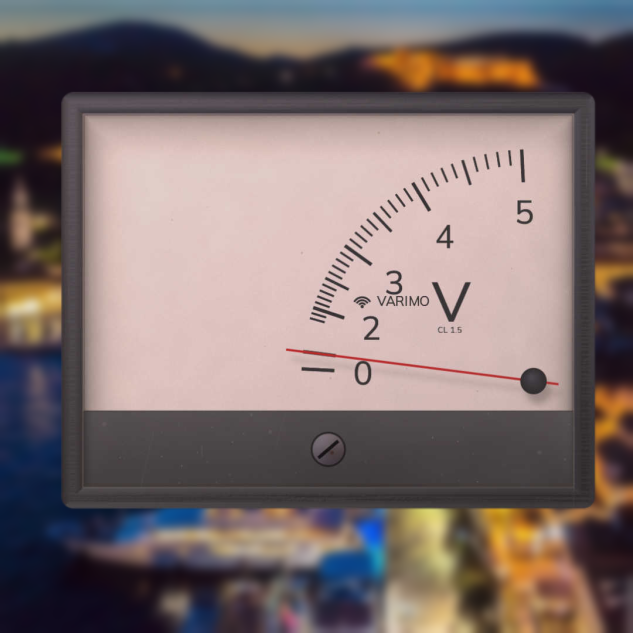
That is value=1 unit=V
